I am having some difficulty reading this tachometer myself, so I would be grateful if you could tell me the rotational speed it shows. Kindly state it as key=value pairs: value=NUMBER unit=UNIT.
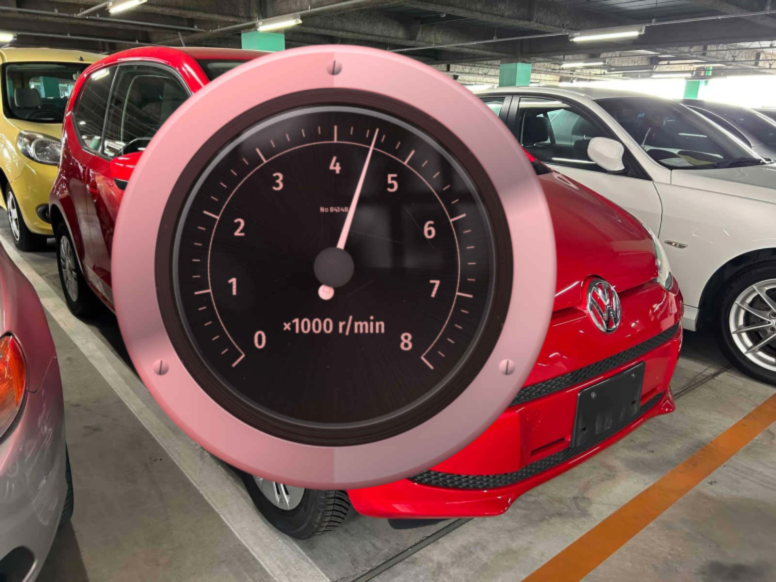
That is value=4500 unit=rpm
